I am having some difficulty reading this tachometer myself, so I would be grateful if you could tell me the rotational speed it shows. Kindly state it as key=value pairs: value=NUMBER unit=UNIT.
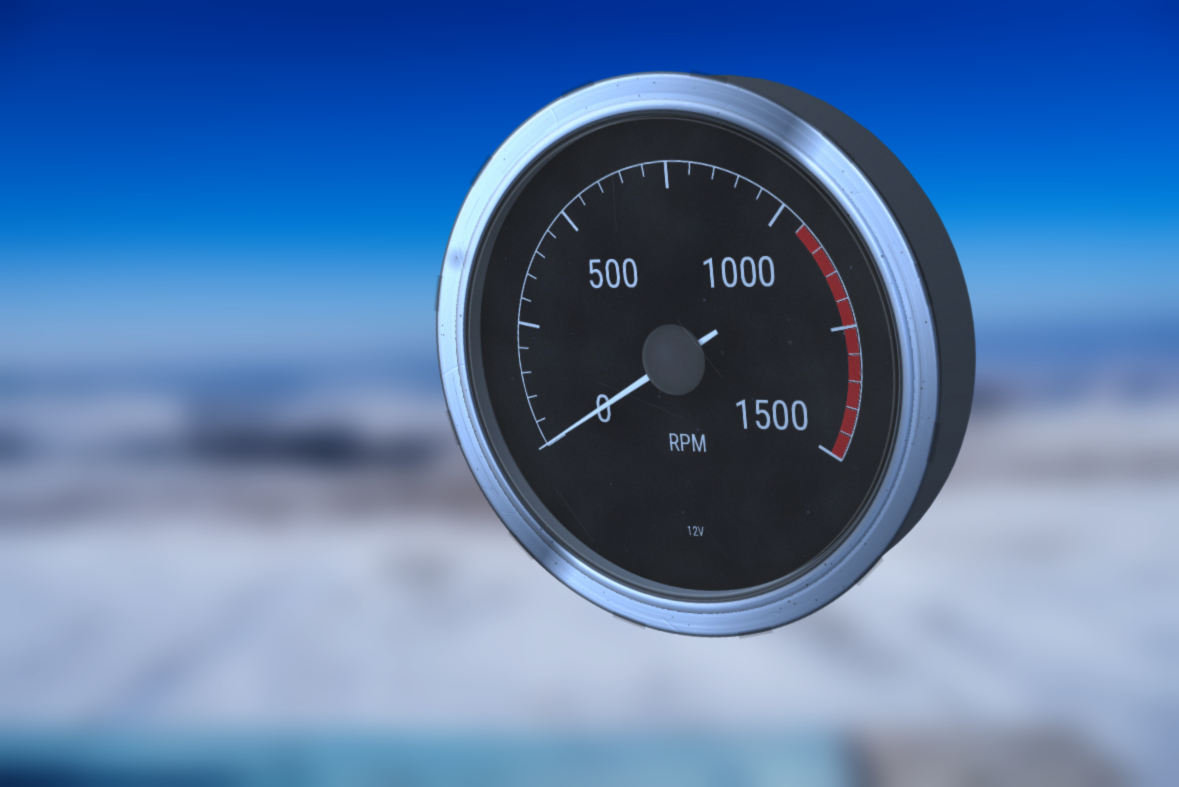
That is value=0 unit=rpm
